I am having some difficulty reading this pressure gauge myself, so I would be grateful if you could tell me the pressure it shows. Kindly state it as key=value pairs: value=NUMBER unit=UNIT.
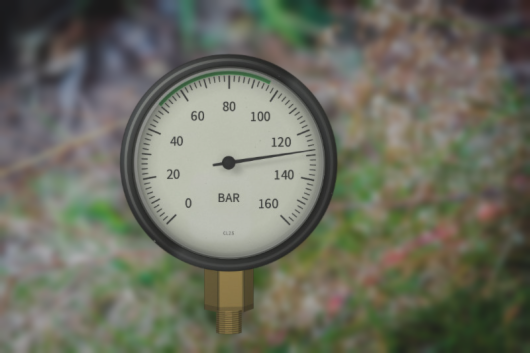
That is value=128 unit=bar
